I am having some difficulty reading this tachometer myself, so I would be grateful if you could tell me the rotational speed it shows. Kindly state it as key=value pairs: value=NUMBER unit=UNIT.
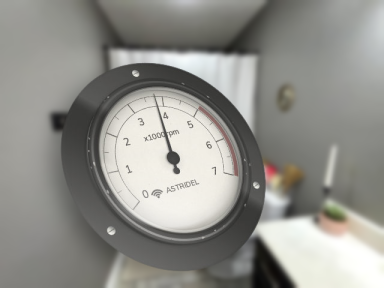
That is value=3750 unit=rpm
